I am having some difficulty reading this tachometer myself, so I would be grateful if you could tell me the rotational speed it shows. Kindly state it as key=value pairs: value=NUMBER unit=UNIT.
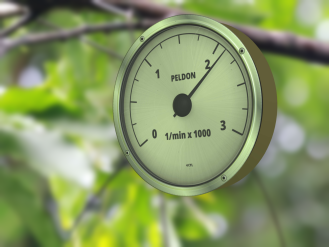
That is value=2125 unit=rpm
